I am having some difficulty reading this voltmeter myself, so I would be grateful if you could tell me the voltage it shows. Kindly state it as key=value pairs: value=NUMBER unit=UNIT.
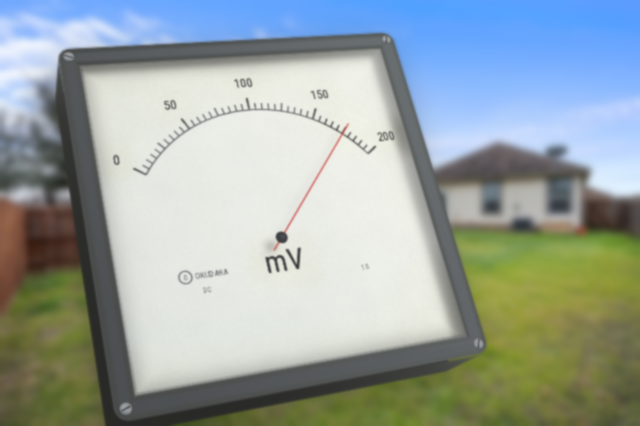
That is value=175 unit=mV
